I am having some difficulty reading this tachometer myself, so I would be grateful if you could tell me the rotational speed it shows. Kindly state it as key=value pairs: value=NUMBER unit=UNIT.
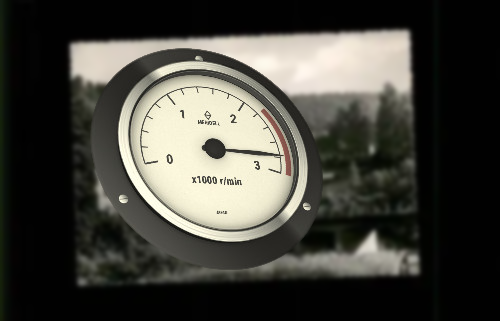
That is value=2800 unit=rpm
